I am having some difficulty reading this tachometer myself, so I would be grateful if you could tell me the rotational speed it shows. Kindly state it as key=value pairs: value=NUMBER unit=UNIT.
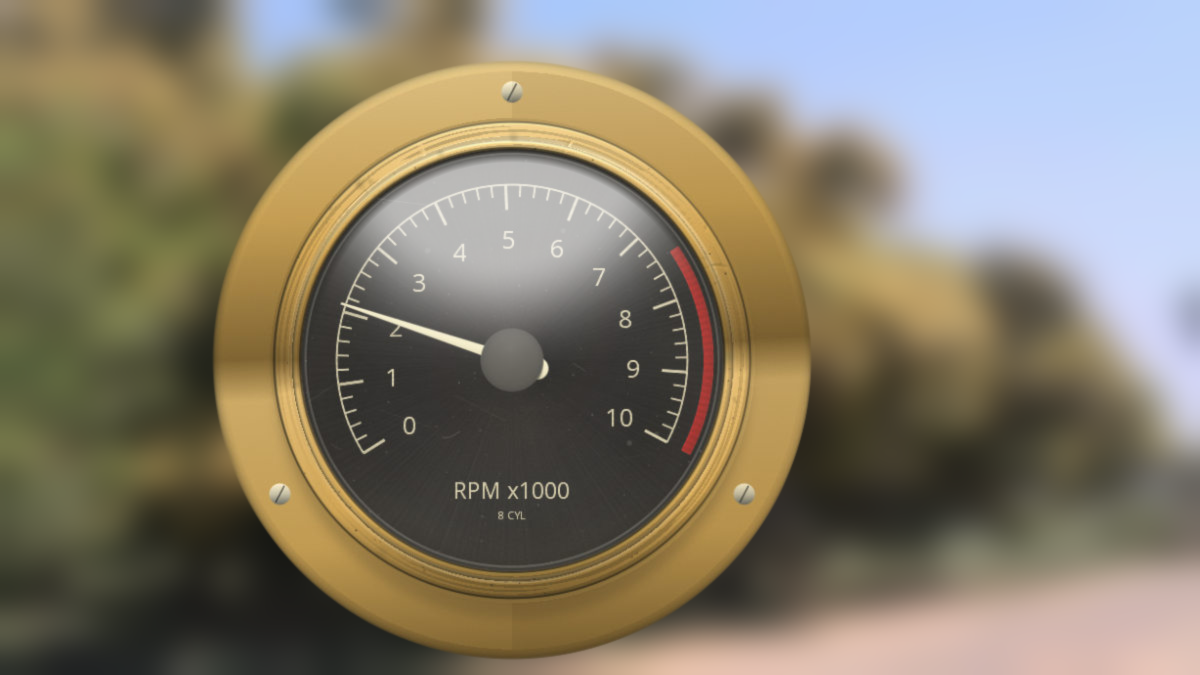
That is value=2100 unit=rpm
